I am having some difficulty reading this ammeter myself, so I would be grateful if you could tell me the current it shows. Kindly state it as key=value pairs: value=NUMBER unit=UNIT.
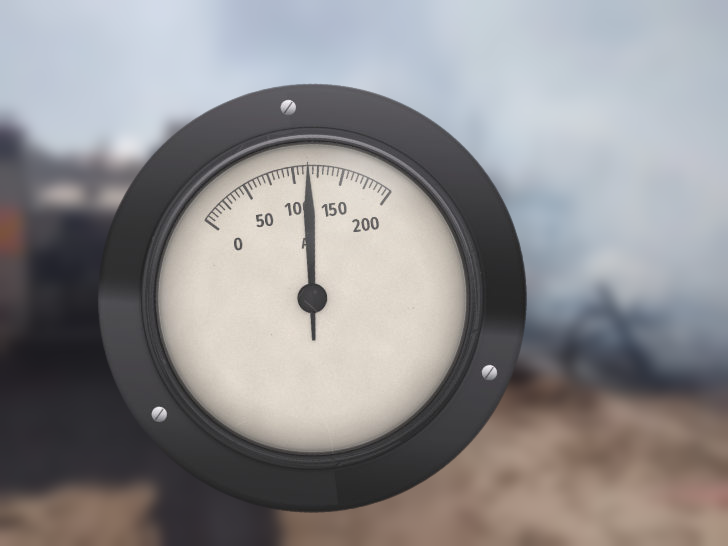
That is value=115 unit=A
